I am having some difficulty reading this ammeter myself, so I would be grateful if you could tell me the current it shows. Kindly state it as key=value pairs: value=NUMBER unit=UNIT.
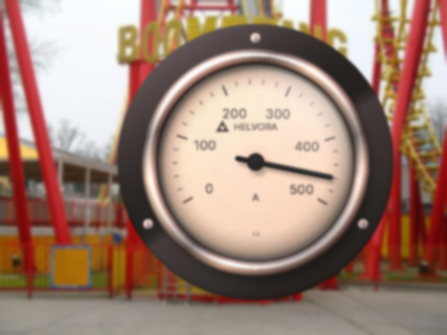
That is value=460 unit=A
